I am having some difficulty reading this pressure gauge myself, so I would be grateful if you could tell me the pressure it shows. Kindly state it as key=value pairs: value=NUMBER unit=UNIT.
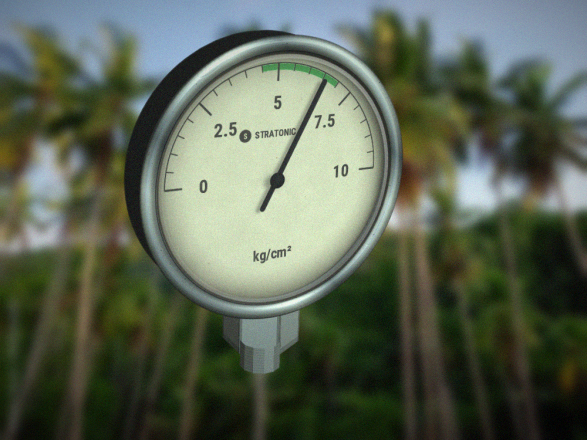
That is value=6.5 unit=kg/cm²
